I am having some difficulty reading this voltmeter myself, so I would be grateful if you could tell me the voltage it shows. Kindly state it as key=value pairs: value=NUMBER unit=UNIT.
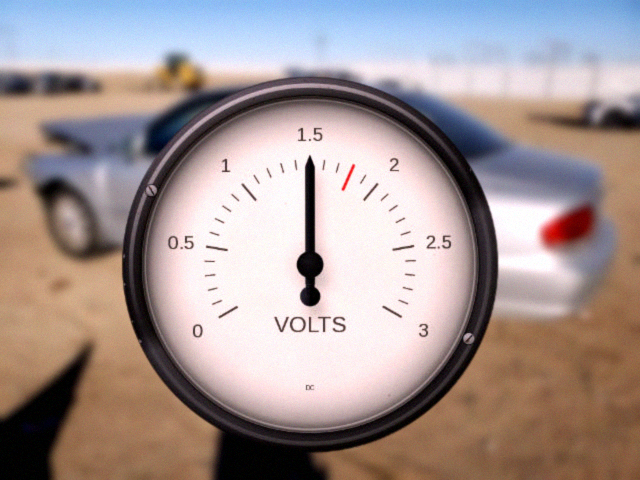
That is value=1.5 unit=V
